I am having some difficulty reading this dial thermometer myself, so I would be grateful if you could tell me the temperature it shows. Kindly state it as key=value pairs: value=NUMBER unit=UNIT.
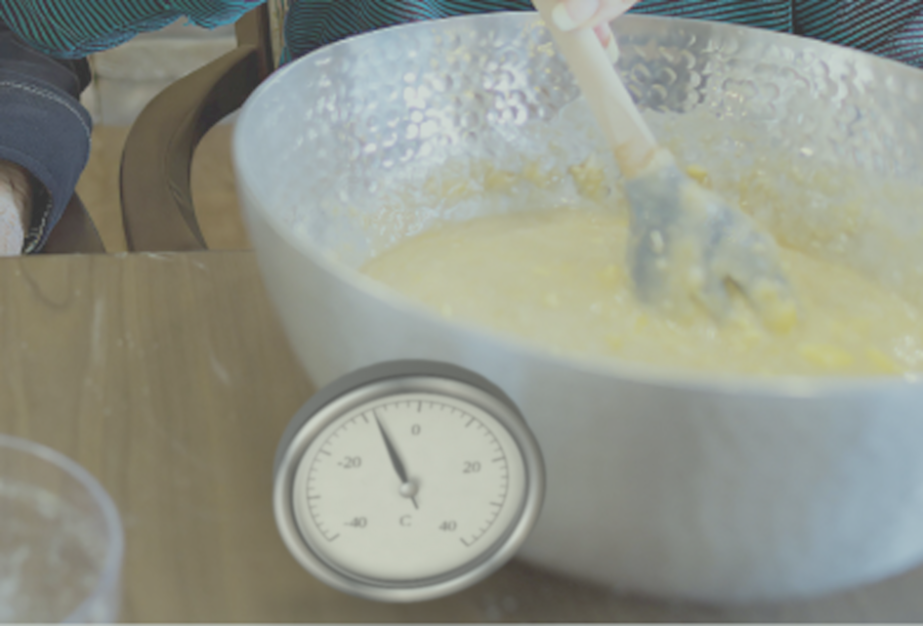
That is value=-8 unit=°C
